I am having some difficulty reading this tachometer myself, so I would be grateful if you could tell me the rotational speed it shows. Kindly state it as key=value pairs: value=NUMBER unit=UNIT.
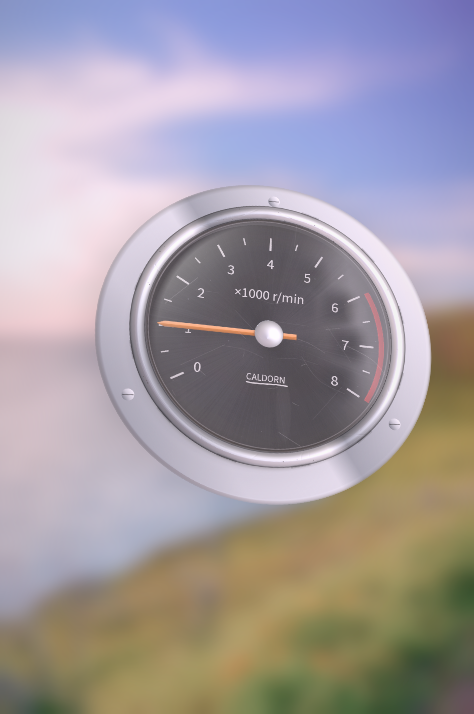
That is value=1000 unit=rpm
